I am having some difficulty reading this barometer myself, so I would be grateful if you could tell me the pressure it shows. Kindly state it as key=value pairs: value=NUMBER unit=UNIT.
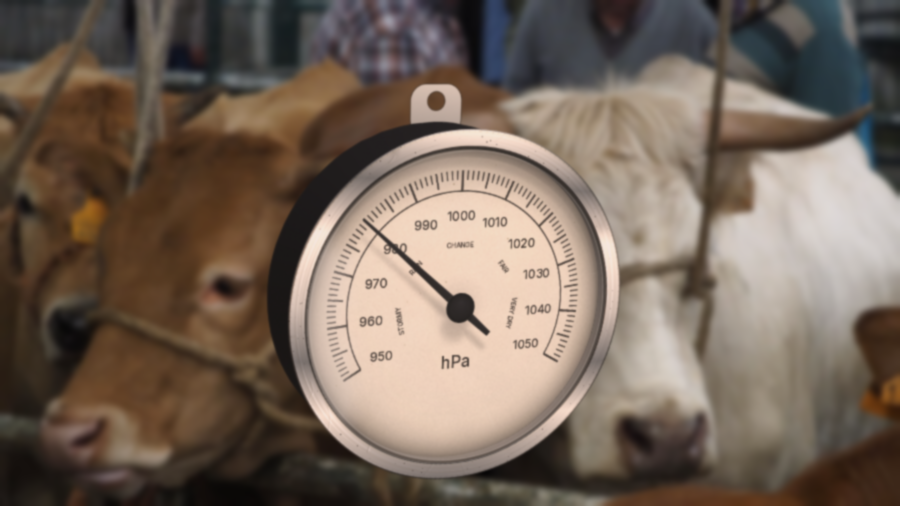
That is value=980 unit=hPa
